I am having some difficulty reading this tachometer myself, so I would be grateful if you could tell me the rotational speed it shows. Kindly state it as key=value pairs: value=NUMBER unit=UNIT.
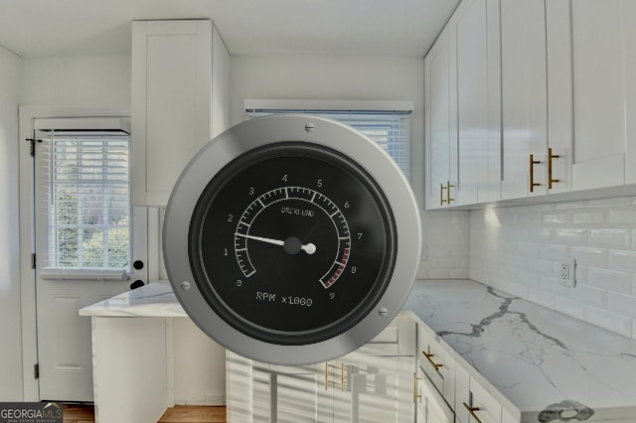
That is value=1600 unit=rpm
